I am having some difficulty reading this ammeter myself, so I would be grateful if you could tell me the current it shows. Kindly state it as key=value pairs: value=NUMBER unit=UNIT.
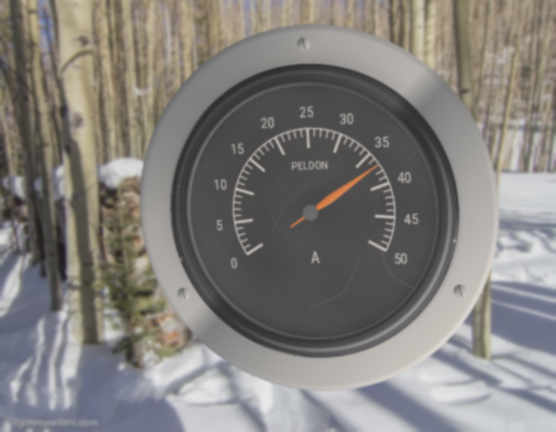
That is value=37 unit=A
